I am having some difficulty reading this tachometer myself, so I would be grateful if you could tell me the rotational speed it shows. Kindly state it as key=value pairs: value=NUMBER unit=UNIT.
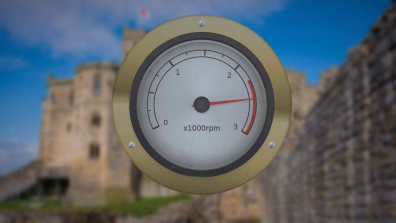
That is value=2500 unit=rpm
